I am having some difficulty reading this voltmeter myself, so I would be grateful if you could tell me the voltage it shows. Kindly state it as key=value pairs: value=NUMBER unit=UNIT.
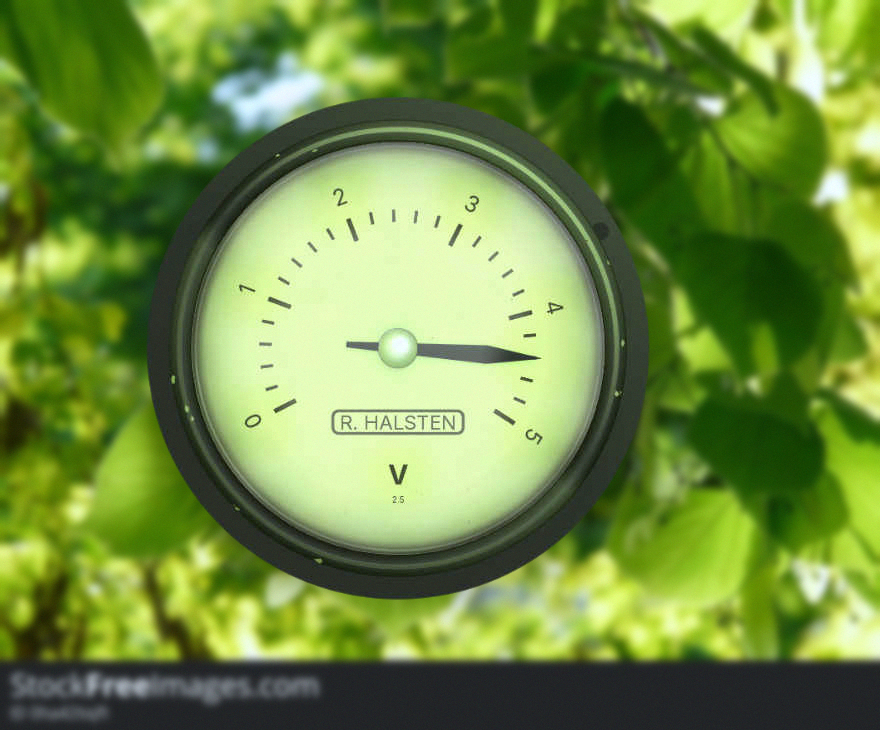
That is value=4.4 unit=V
